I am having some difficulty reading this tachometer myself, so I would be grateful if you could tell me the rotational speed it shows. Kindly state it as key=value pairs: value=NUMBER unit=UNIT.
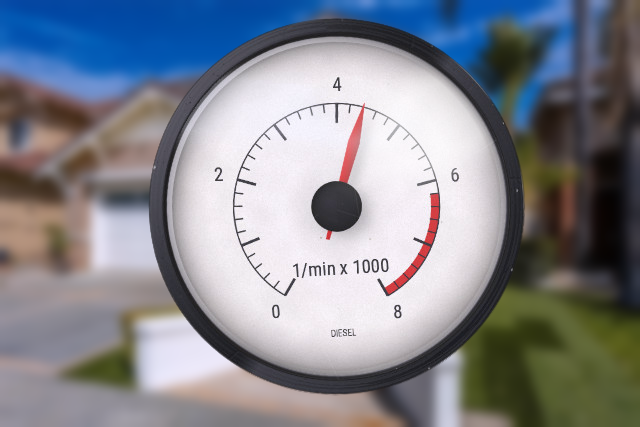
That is value=4400 unit=rpm
